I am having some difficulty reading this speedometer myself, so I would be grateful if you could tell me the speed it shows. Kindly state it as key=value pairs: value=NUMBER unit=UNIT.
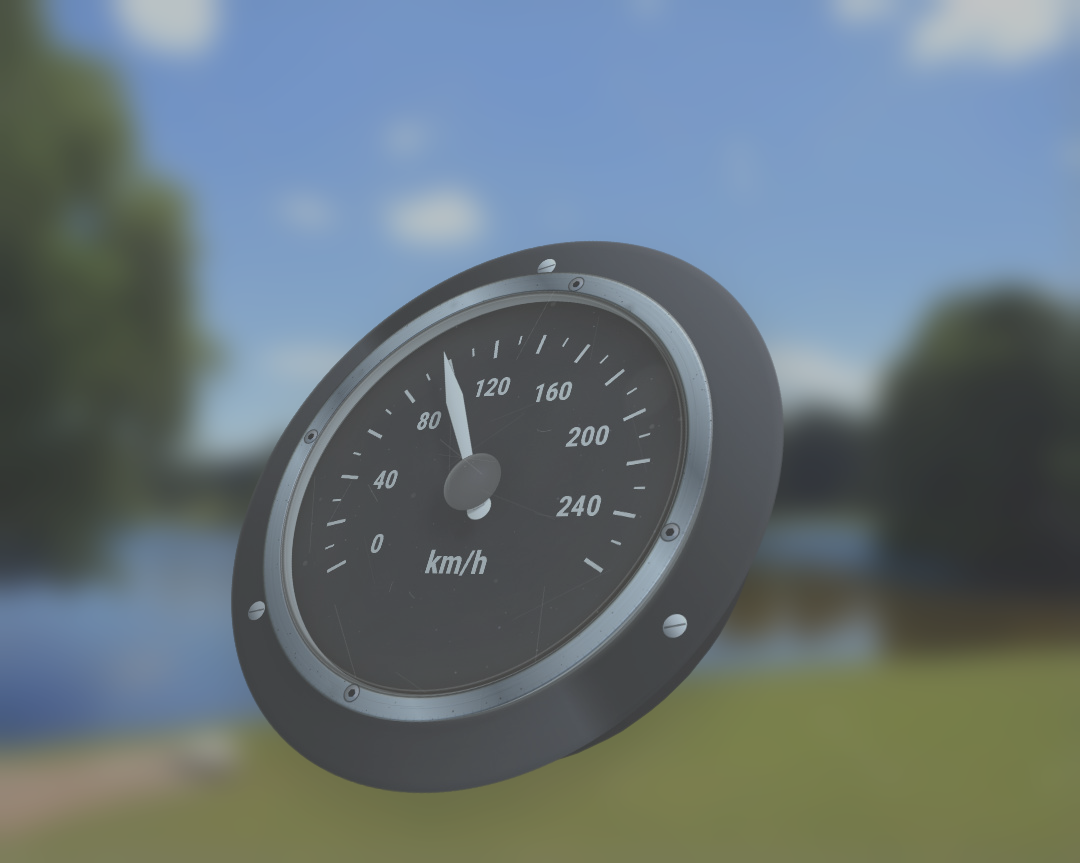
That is value=100 unit=km/h
